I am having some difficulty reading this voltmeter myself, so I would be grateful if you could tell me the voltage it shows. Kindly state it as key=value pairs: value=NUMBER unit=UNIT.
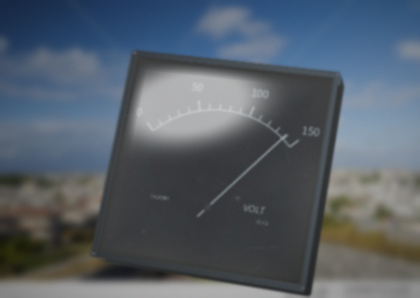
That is value=140 unit=V
